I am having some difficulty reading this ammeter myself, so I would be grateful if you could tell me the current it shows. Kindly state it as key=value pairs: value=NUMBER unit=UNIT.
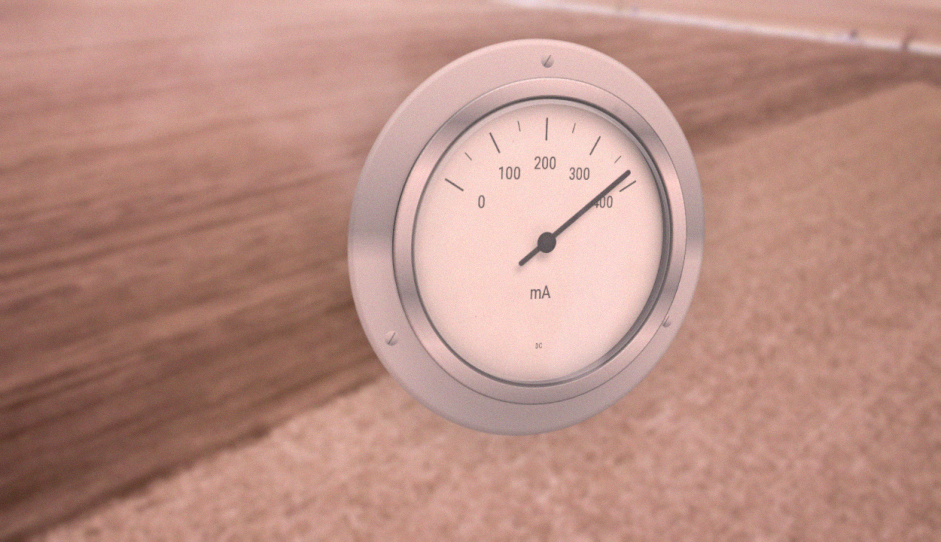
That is value=375 unit=mA
